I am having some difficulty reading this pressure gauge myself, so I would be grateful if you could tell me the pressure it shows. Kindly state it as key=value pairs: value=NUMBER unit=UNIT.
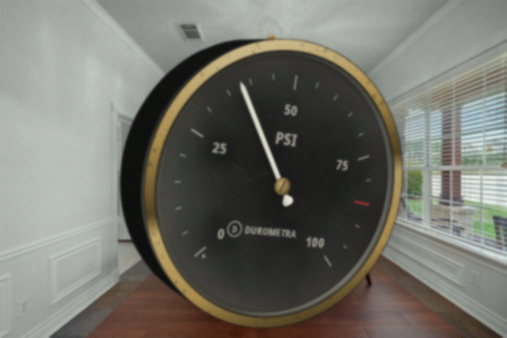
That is value=37.5 unit=psi
